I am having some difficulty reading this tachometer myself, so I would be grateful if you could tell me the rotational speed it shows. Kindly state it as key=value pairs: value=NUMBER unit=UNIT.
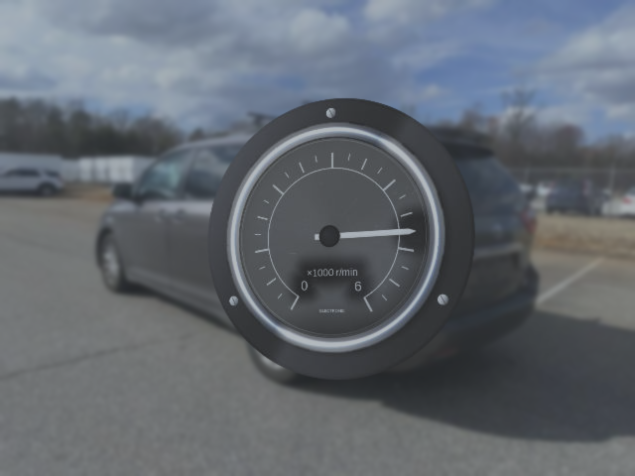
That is value=4750 unit=rpm
